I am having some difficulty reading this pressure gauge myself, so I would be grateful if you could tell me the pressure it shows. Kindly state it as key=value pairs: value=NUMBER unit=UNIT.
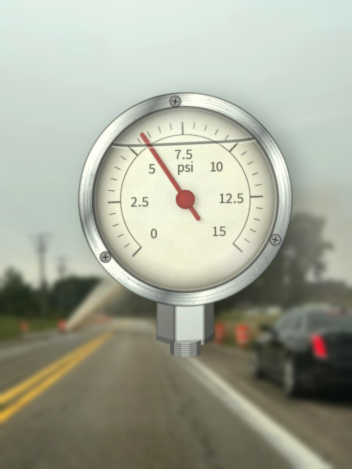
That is value=5.75 unit=psi
